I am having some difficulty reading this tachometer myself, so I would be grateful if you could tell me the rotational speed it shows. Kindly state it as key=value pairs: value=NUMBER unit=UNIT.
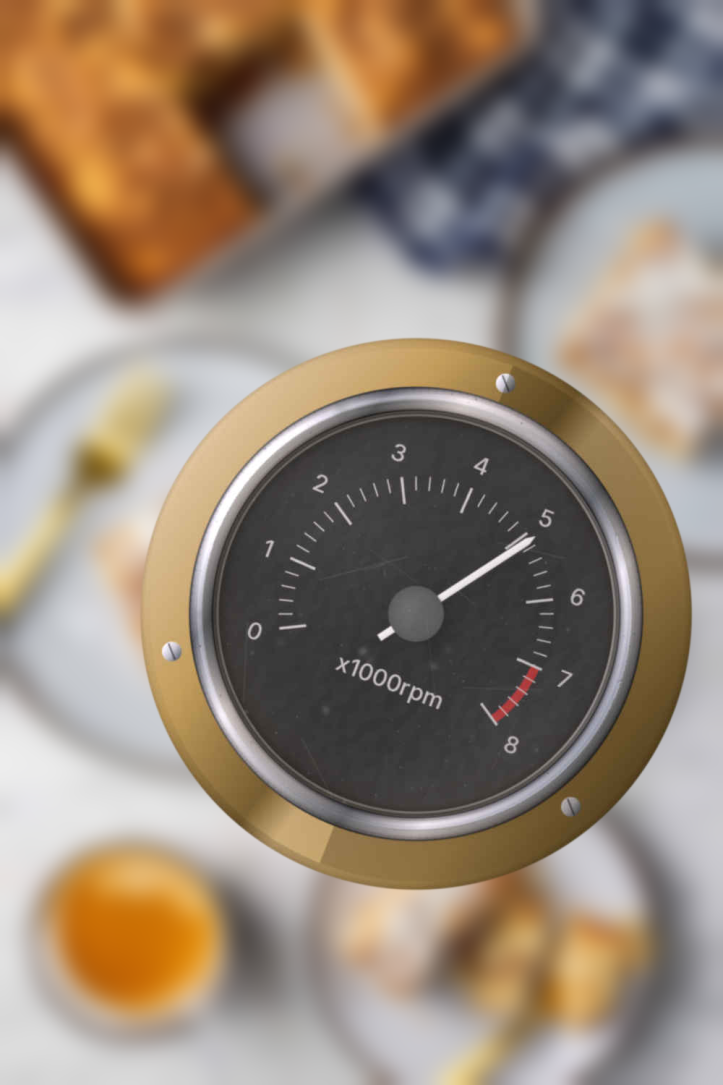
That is value=5100 unit=rpm
